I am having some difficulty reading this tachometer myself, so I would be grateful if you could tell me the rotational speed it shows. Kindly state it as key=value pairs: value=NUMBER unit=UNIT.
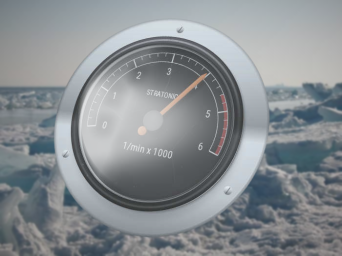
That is value=4000 unit=rpm
